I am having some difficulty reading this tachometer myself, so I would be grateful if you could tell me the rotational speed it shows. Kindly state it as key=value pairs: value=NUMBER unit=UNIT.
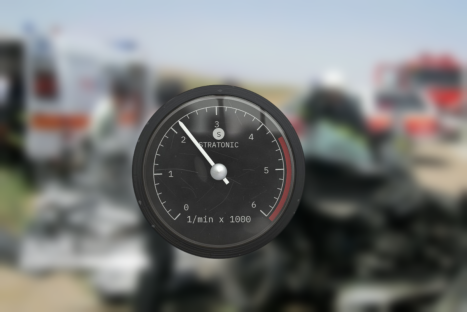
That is value=2200 unit=rpm
